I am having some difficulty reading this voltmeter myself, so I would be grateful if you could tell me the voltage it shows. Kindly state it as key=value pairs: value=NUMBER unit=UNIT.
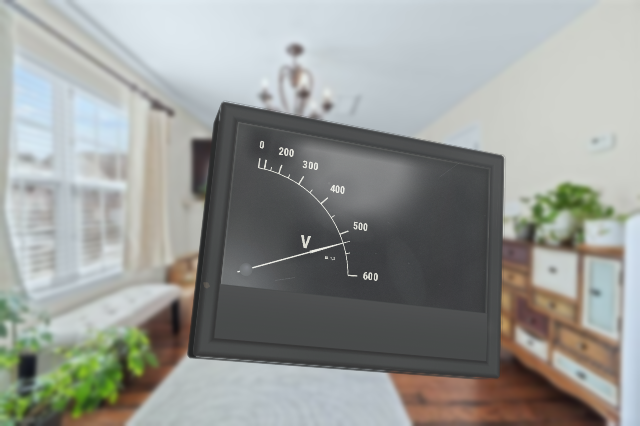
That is value=525 unit=V
